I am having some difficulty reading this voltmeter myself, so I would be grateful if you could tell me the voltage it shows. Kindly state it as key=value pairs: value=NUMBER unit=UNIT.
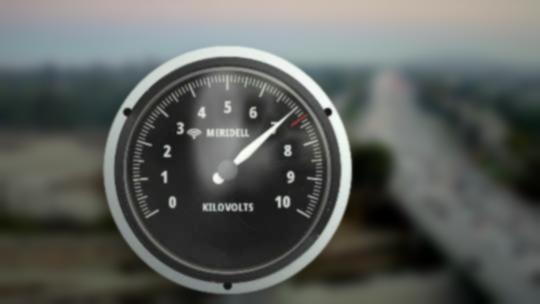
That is value=7 unit=kV
